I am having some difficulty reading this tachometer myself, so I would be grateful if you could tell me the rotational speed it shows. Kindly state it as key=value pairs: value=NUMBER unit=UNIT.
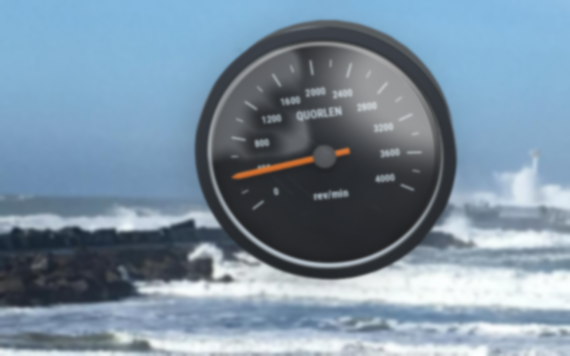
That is value=400 unit=rpm
